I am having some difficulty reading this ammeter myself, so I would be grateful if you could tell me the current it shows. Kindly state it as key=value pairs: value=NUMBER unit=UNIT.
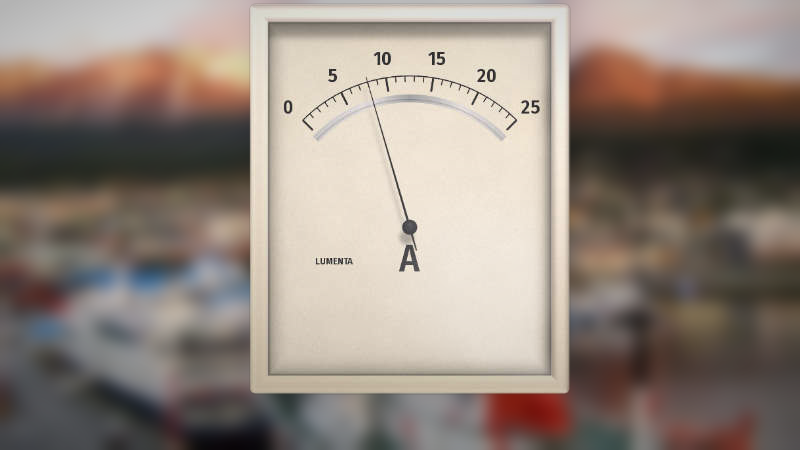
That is value=8 unit=A
